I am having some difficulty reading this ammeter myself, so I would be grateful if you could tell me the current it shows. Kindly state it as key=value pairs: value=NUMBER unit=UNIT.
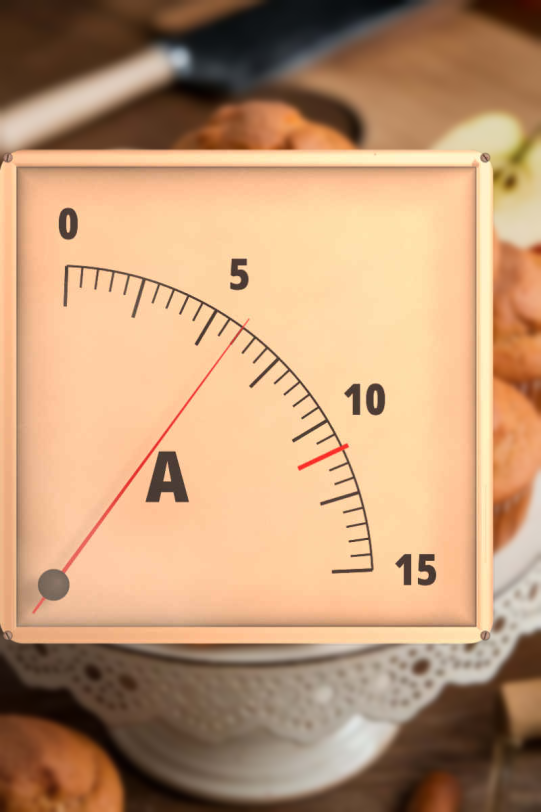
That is value=6 unit=A
